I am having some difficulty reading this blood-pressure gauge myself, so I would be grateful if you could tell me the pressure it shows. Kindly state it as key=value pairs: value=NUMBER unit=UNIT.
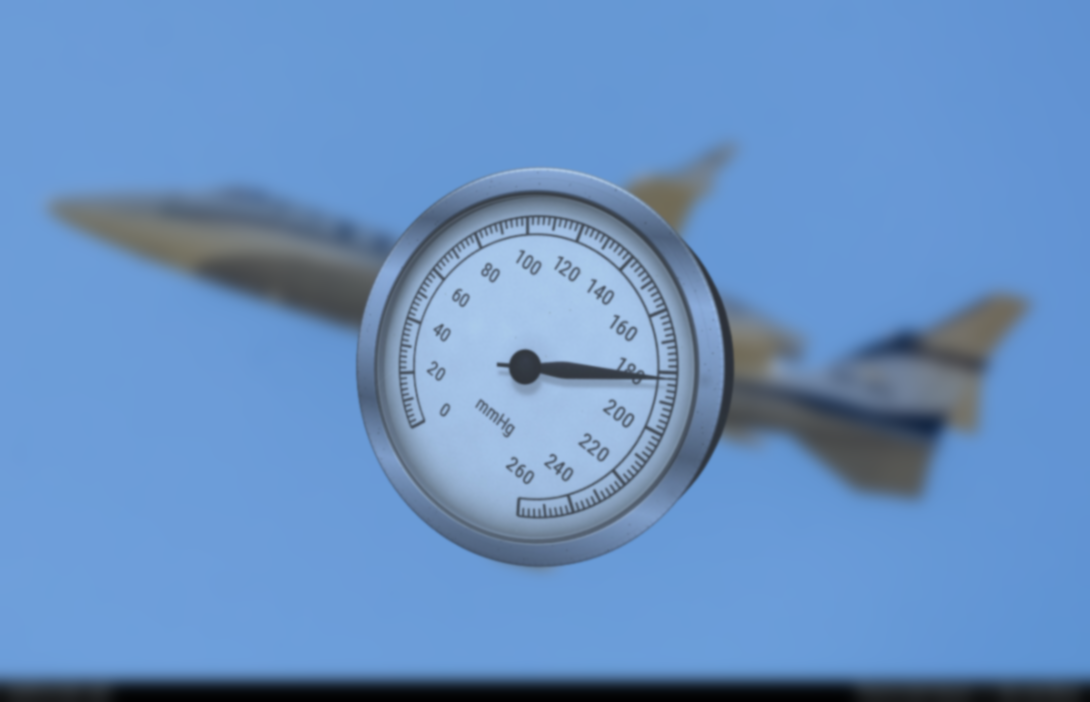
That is value=182 unit=mmHg
